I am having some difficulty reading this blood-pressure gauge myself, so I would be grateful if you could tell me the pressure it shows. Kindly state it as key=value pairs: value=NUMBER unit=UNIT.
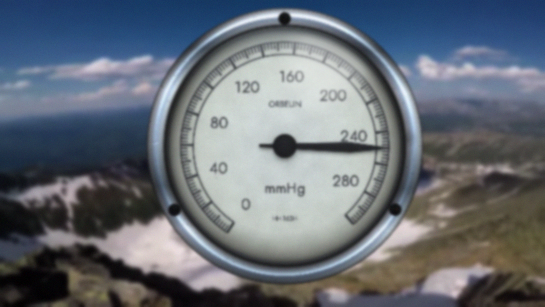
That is value=250 unit=mmHg
